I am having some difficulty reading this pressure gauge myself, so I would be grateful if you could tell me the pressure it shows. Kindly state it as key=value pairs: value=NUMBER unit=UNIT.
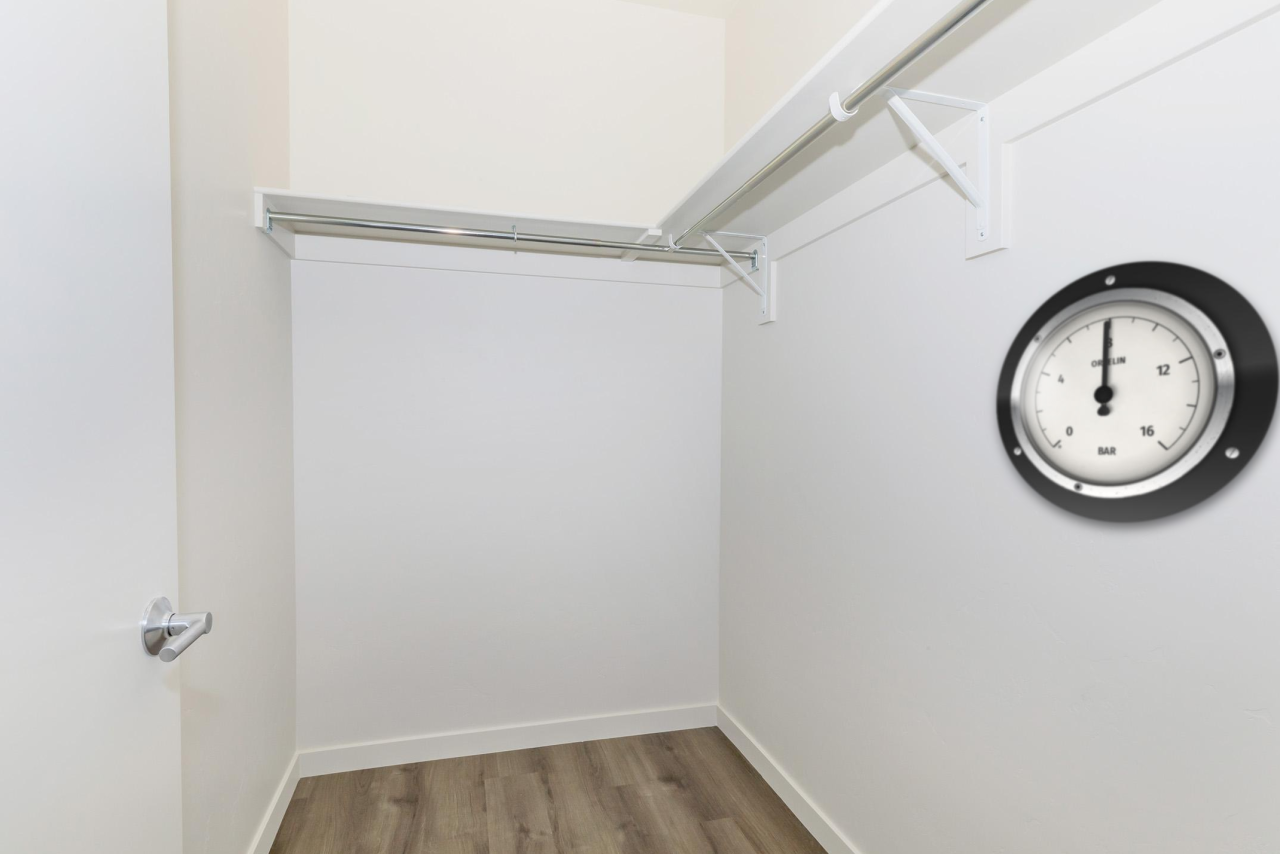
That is value=8 unit=bar
